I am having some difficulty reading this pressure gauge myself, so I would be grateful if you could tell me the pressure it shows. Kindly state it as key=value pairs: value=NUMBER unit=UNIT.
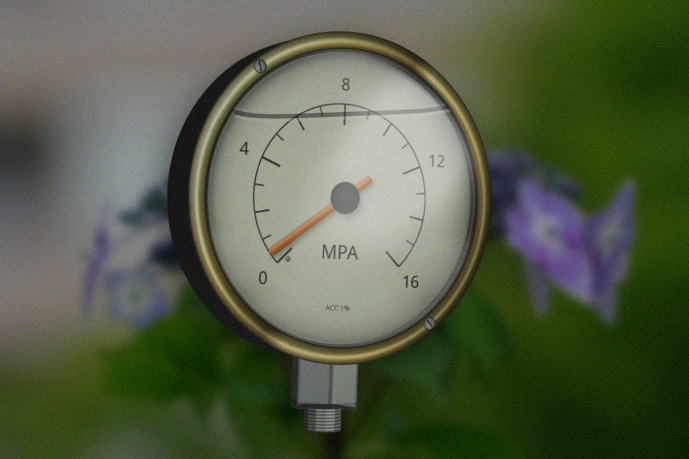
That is value=0.5 unit=MPa
